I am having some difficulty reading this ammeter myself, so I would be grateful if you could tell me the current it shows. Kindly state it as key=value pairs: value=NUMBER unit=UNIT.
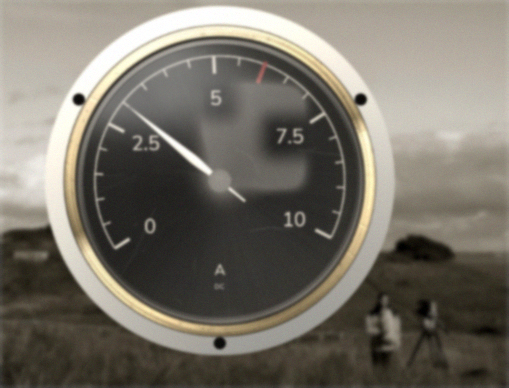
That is value=3 unit=A
